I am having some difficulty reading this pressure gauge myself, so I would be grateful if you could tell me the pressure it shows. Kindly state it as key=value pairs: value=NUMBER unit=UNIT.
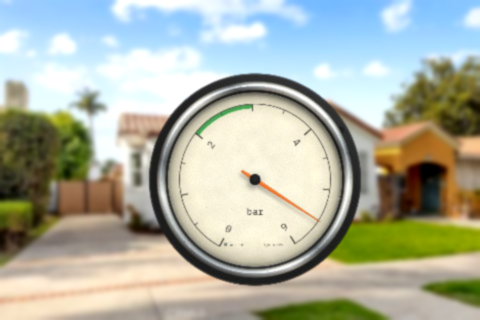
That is value=5.5 unit=bar
